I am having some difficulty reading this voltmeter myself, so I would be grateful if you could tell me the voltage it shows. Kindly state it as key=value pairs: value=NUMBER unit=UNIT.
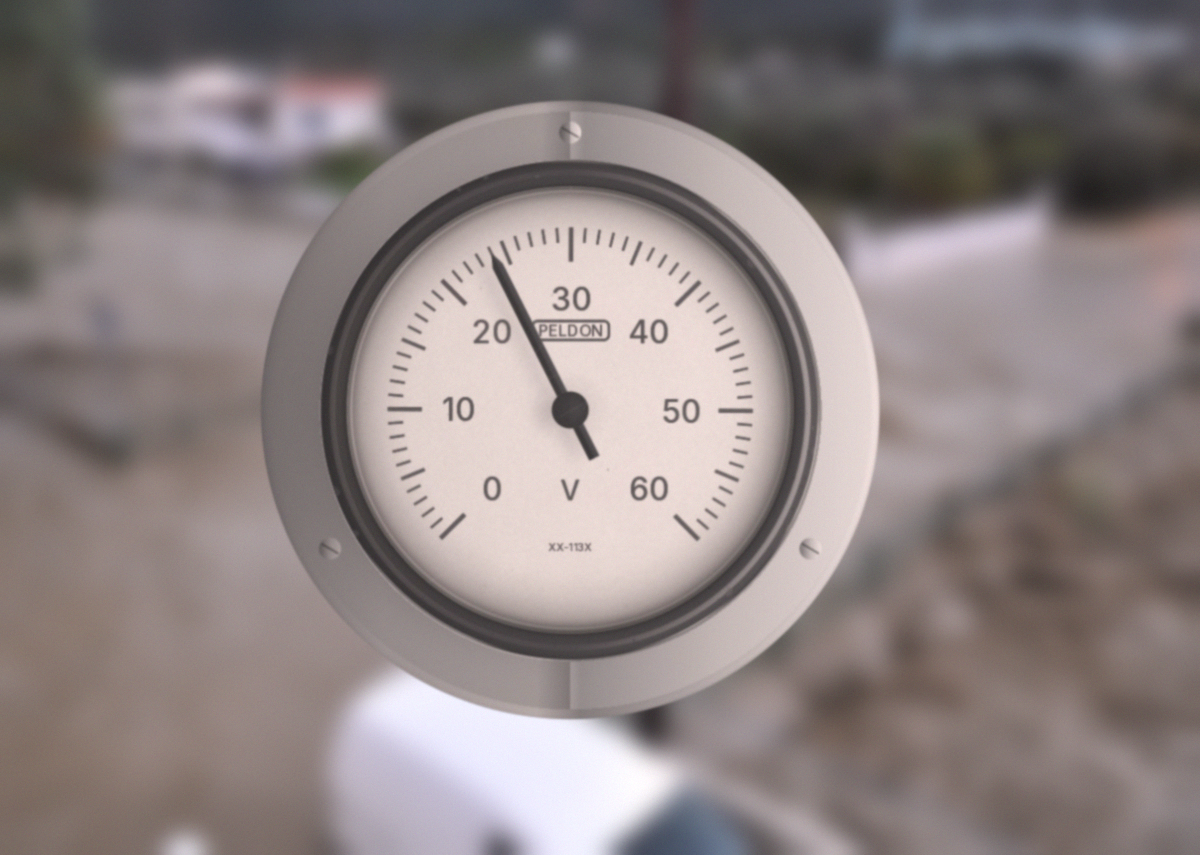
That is value=24 unit=V
